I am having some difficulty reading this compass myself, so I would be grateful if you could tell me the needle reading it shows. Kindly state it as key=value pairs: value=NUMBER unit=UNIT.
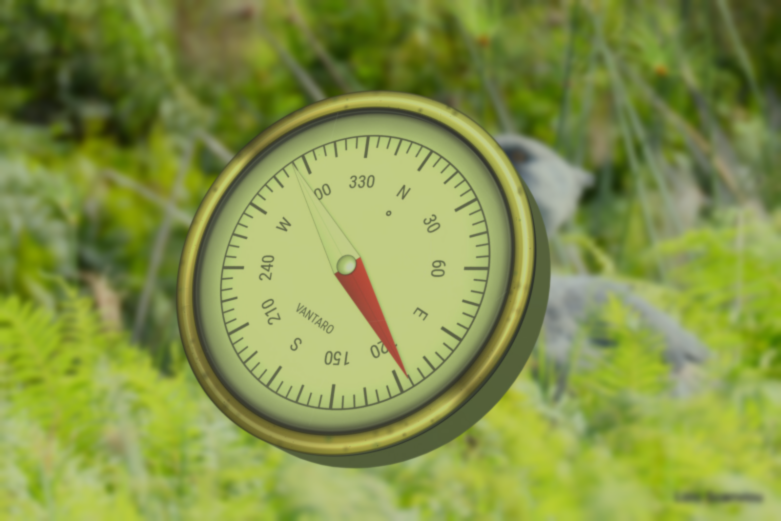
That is value=115 unit=°
